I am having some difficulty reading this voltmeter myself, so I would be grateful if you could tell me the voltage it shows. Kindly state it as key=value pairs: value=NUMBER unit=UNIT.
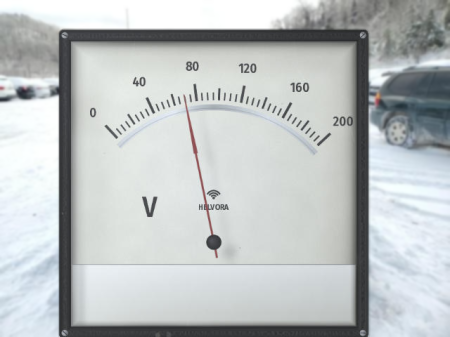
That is value=70 unit=V
